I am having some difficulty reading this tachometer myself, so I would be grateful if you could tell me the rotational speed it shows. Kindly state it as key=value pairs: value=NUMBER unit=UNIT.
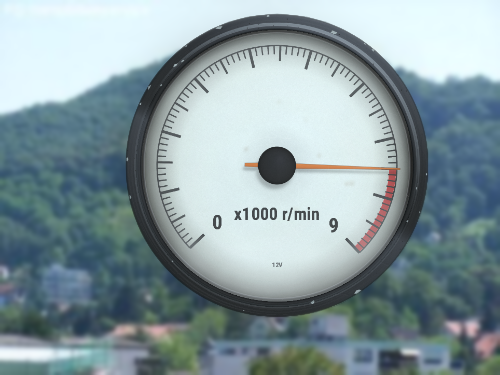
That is value=7500 unit=rpm
